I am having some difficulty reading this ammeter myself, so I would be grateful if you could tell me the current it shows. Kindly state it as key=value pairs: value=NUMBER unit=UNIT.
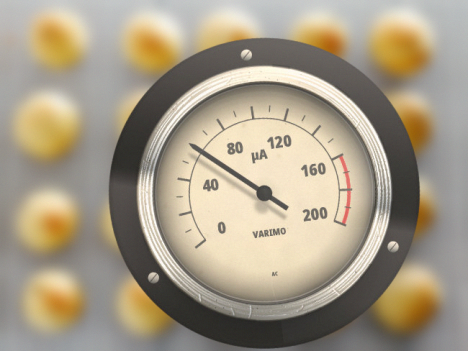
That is value=60 unit=µA
